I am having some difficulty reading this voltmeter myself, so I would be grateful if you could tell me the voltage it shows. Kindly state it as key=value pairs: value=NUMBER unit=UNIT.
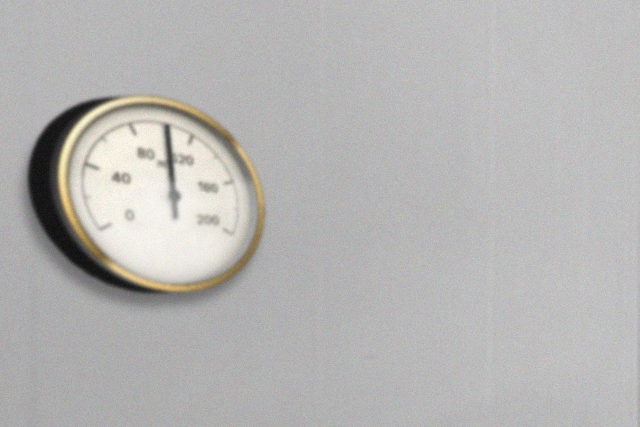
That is value=100 unit=mV
